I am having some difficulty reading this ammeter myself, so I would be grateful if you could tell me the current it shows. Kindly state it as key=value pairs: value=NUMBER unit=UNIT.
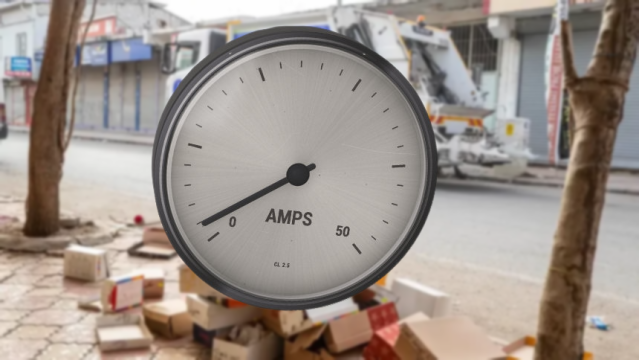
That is value=2 unit=A
